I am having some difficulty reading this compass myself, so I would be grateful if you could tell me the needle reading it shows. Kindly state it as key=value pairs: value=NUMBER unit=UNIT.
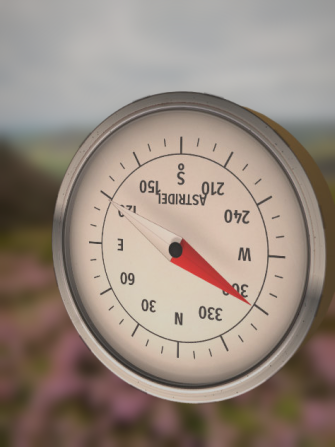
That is value=300 unit=°
